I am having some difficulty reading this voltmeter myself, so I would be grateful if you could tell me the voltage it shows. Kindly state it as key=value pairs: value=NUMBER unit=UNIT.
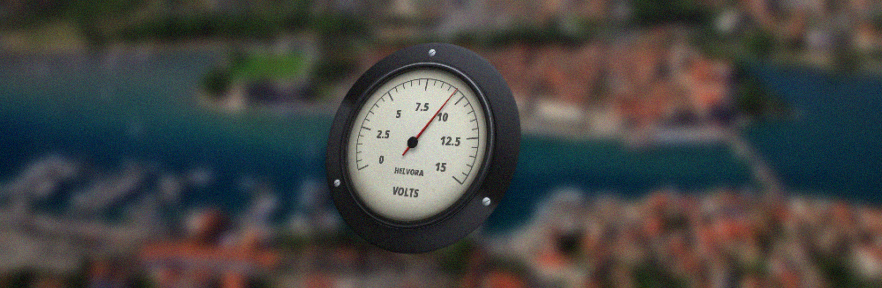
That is value=9.5 unit=V
